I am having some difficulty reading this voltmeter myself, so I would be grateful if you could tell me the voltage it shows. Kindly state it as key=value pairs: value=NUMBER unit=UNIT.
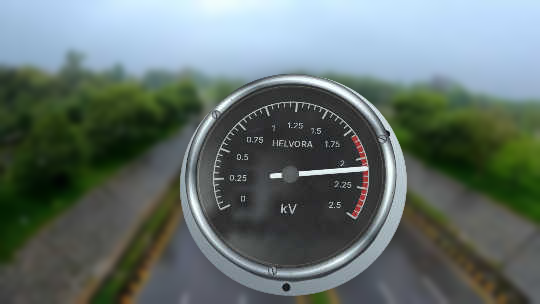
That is value=2.1 unit=kV
